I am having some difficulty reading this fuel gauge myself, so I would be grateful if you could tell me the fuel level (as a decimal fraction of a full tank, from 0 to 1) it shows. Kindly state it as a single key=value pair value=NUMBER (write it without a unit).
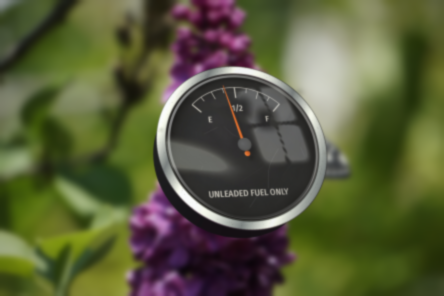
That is value=0.375
